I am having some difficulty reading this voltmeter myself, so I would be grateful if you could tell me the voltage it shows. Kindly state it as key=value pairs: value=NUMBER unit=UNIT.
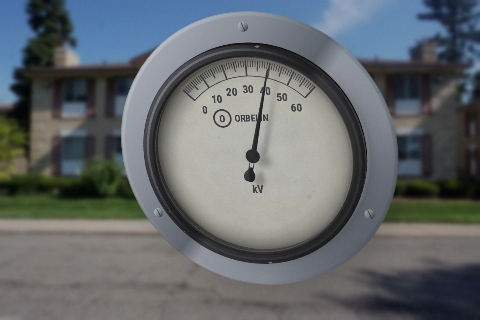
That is value=40 unit=kV
